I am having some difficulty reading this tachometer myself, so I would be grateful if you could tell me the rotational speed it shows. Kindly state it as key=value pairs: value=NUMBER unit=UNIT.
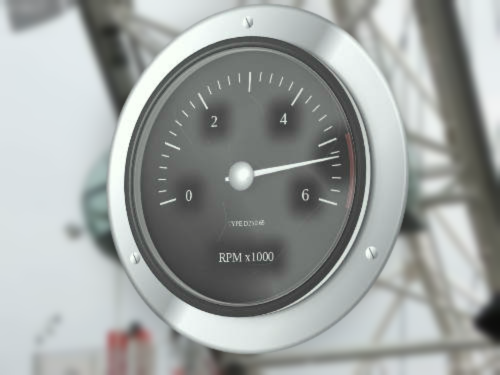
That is value=5300 unit=rpm
